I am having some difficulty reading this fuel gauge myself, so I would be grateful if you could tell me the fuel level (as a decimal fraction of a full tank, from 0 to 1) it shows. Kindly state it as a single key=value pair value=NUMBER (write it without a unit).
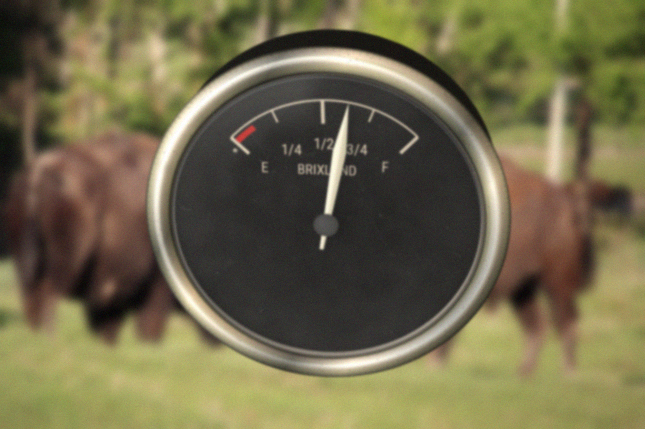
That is value=0.625
